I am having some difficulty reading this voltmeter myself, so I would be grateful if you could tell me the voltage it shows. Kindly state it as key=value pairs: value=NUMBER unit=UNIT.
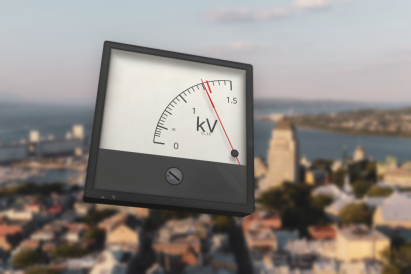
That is value=1.25 unit=kV
